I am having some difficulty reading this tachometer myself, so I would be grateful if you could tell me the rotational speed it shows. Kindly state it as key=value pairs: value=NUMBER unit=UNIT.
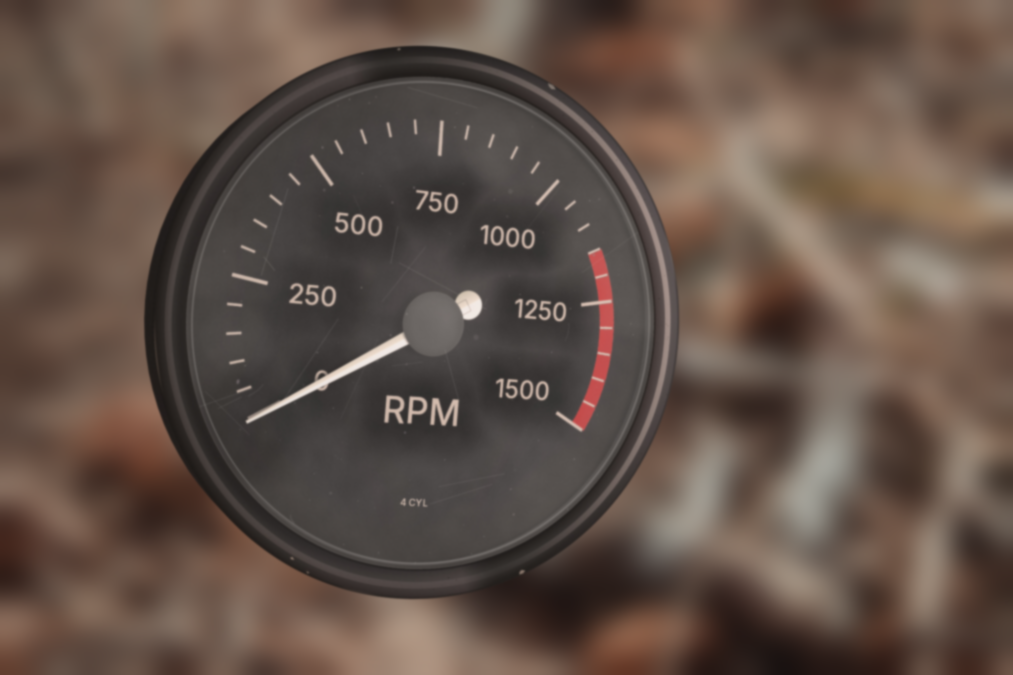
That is value=0 unit=rpm
